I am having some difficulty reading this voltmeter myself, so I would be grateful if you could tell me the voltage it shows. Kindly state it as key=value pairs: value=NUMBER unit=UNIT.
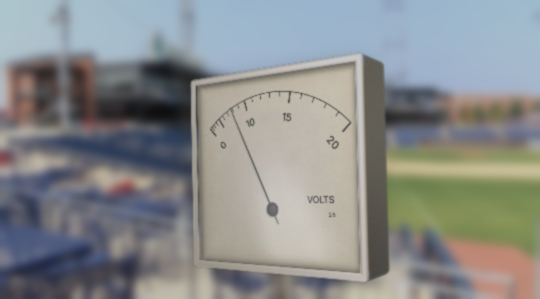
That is value=8 unit=V
